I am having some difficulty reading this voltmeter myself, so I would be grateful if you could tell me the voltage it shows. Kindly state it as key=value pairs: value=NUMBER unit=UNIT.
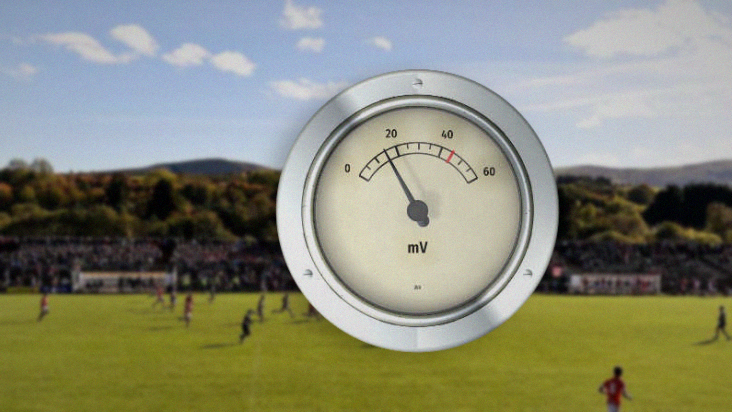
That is value=15 unit=mV
